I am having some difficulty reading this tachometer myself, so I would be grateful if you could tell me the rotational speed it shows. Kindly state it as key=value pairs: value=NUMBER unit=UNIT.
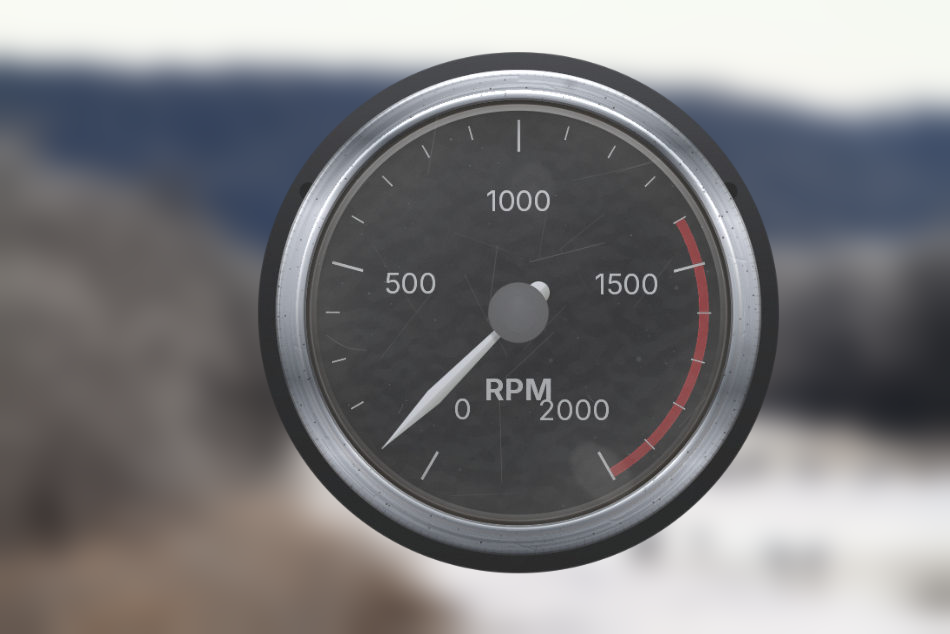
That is value=100 unit=rpm
